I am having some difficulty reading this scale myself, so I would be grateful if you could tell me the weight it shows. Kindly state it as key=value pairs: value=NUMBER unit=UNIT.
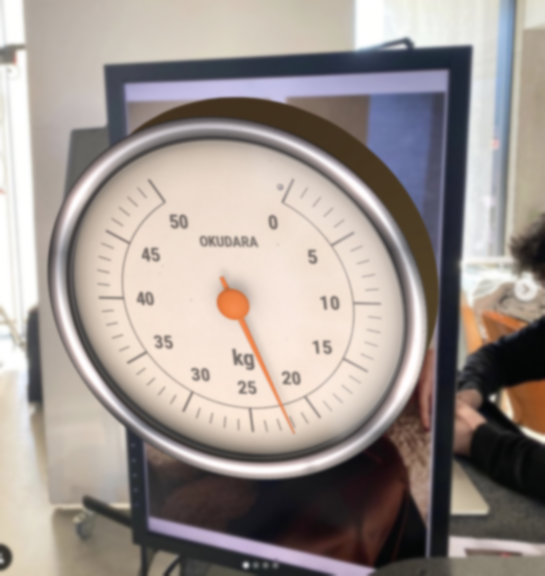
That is value=22 unit=kg
